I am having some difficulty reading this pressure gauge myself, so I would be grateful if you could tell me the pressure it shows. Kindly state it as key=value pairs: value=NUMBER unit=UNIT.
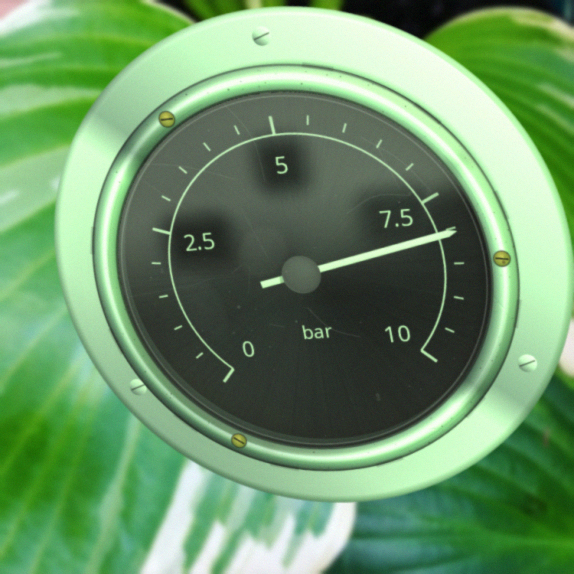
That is value=8 unit=bar
